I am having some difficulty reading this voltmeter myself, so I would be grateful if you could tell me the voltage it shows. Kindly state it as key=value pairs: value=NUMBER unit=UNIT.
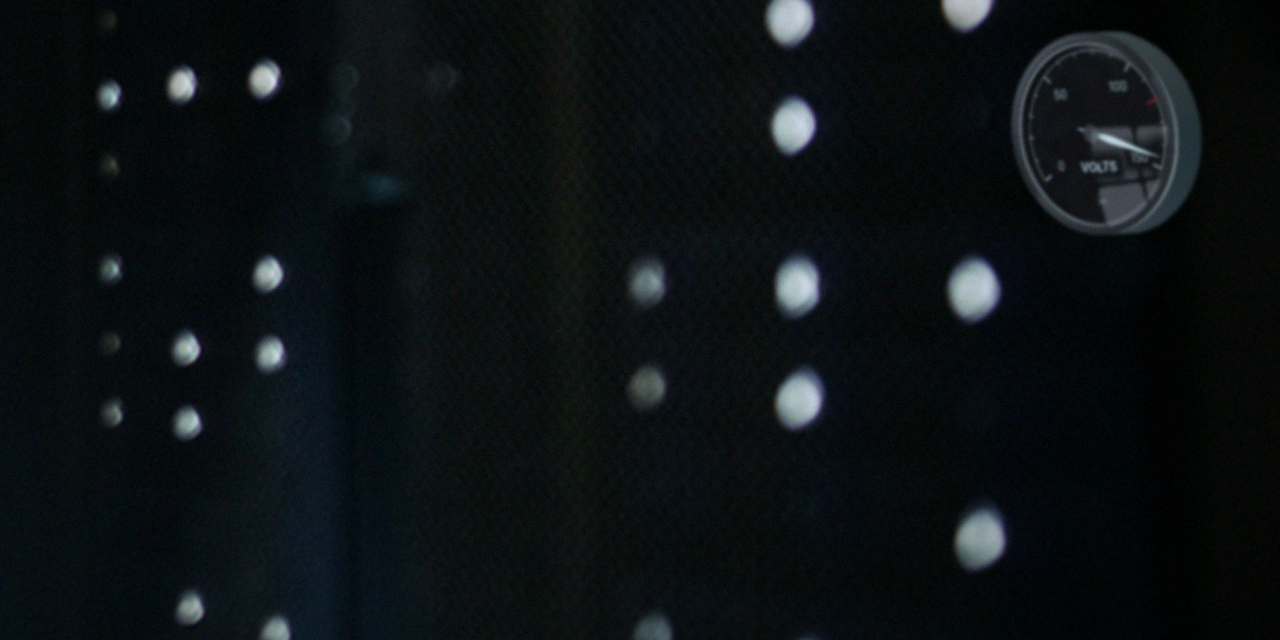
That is value=145 unit=V
